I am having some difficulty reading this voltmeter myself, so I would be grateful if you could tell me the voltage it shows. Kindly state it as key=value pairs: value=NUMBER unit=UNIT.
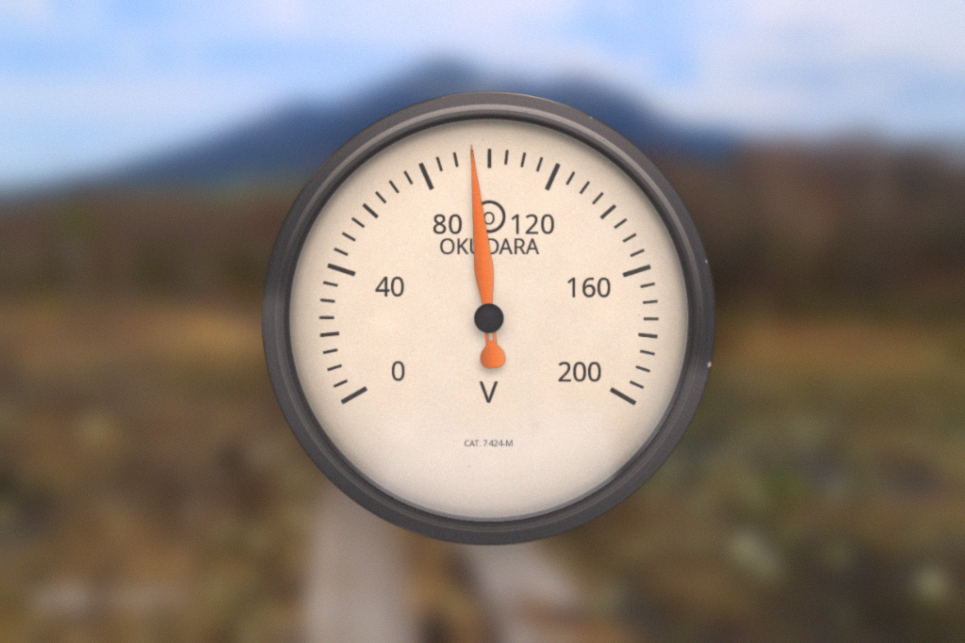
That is value=95 unit=V
